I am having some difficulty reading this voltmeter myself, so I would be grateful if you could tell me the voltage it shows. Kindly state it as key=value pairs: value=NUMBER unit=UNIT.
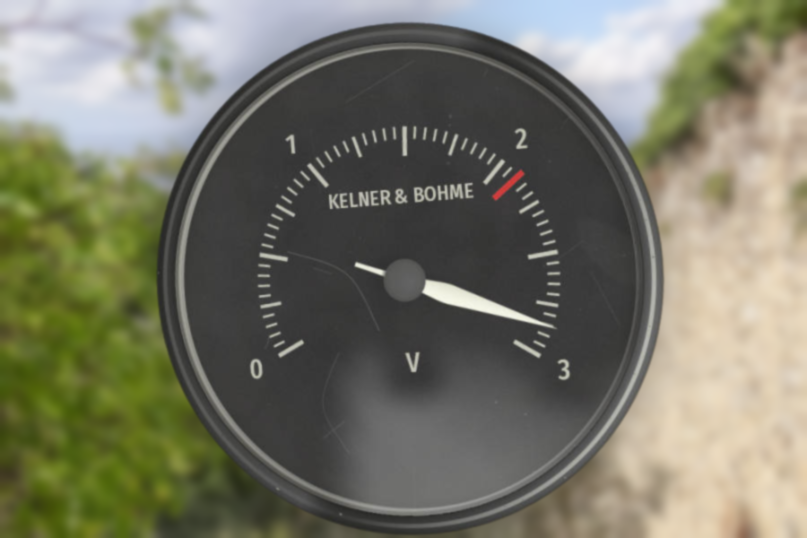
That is value=2.85 unit=V
